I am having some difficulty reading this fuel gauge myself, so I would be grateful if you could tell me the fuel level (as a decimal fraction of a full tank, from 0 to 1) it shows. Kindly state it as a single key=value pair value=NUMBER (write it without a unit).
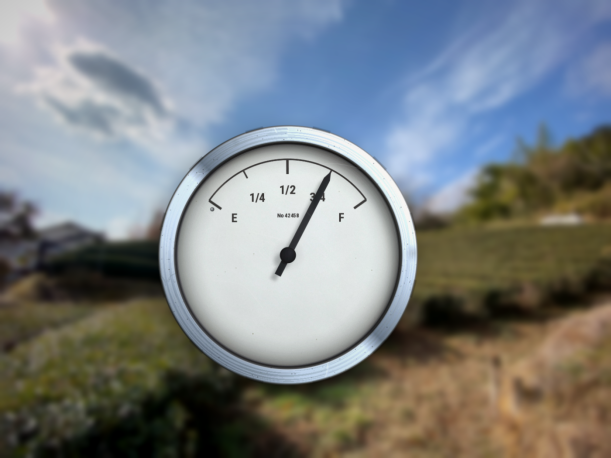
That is value=0.75
